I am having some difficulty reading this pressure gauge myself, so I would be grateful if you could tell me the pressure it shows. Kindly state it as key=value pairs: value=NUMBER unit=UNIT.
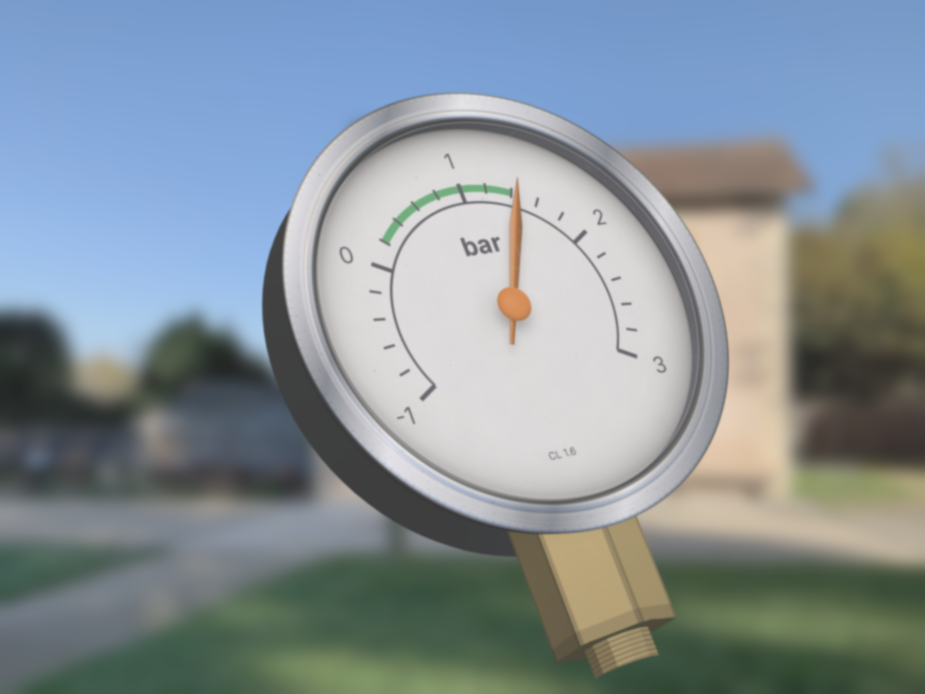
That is value=1.4 unit=bar
